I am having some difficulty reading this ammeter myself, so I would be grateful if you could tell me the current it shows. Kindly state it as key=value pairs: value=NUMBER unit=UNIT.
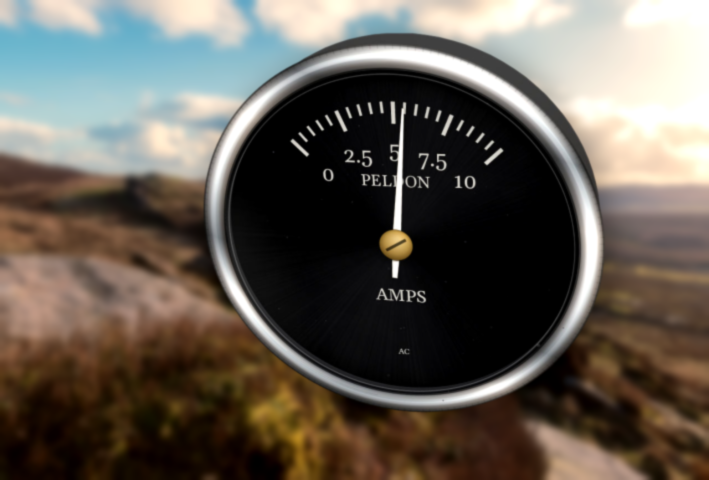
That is value=5.5 unit=A
